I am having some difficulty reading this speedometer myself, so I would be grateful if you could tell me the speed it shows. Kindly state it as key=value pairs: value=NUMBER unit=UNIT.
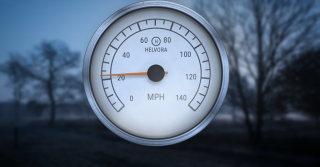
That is value=22.5 unit=mph
